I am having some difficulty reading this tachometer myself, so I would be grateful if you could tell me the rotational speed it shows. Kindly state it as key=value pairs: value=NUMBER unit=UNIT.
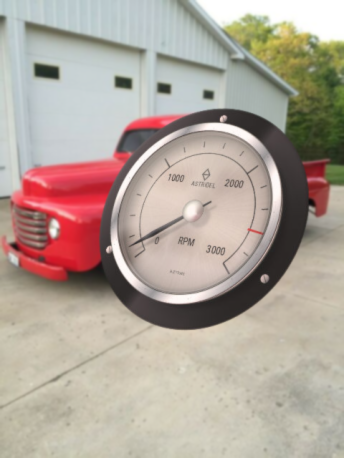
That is value=100 unit=rpm
